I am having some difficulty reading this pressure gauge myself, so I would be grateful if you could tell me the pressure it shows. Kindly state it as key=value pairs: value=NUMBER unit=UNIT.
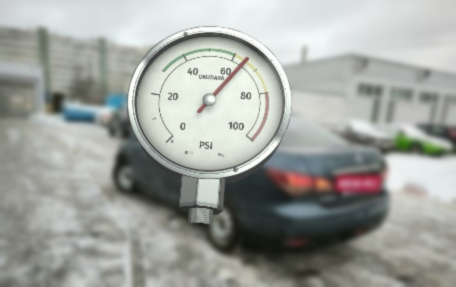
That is value=65 unit=psi
